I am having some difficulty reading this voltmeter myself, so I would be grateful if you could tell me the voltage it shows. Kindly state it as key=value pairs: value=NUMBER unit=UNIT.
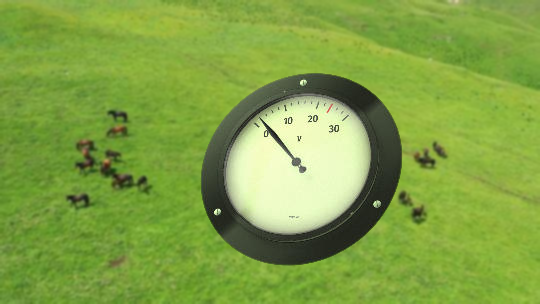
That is value=2 unit=V
